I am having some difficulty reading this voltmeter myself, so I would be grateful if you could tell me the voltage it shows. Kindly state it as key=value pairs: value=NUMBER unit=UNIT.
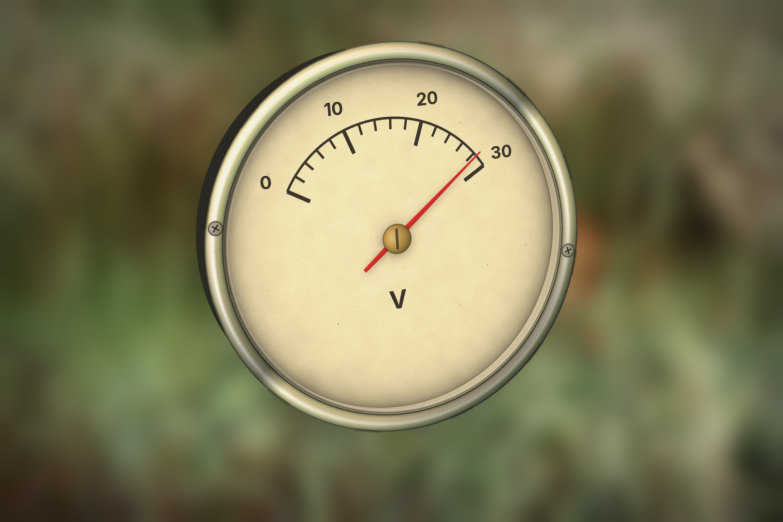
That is value=28 unit=V
